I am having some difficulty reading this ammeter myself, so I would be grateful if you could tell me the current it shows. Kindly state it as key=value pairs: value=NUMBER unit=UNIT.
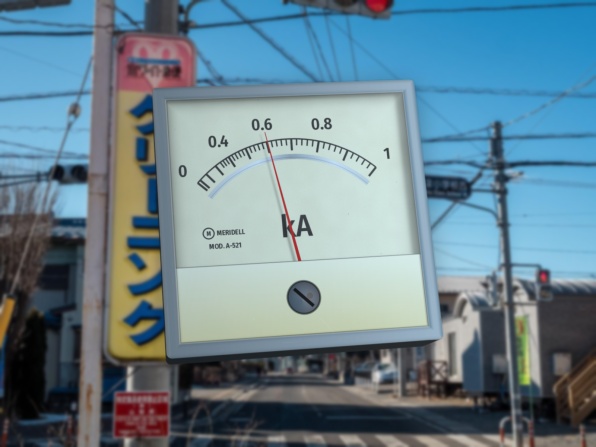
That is value=0.6 unit=kA
